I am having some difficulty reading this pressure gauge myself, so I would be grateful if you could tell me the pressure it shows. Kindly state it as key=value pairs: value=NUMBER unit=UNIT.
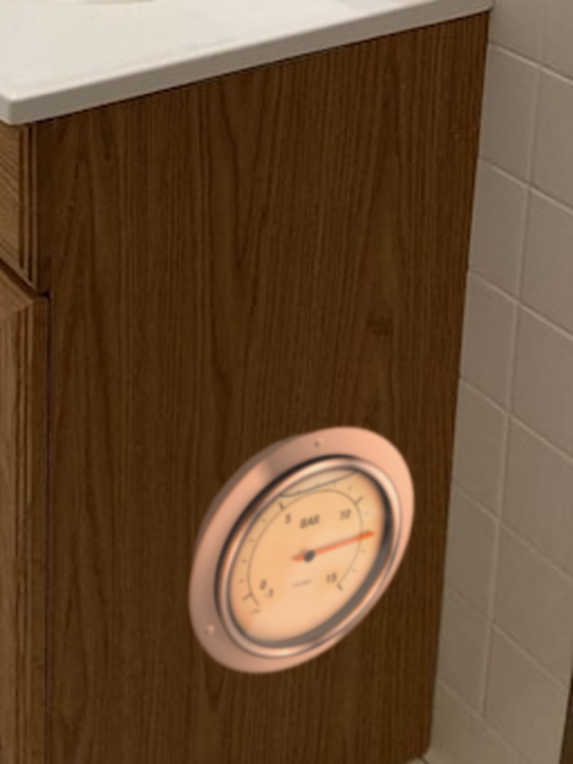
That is value=12 unit=bar
